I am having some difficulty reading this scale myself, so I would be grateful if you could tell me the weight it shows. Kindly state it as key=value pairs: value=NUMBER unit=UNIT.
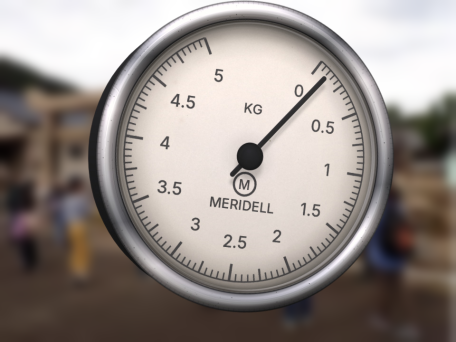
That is value=0.1 unit=kg
